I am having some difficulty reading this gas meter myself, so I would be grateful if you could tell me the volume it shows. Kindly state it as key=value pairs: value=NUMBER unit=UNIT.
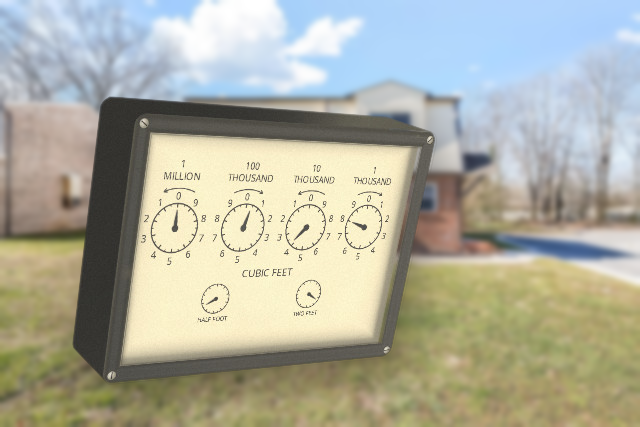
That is value=3800 unit=ft³
